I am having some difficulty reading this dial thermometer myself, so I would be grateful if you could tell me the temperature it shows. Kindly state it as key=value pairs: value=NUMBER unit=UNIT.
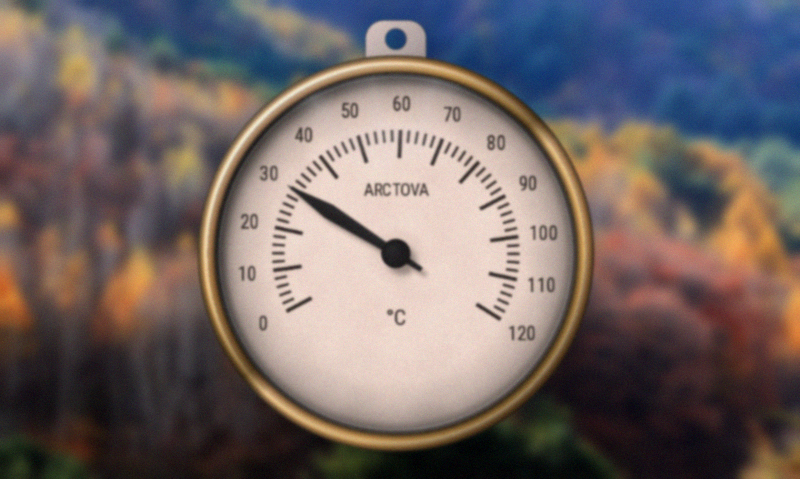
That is value=30 unit=°C
